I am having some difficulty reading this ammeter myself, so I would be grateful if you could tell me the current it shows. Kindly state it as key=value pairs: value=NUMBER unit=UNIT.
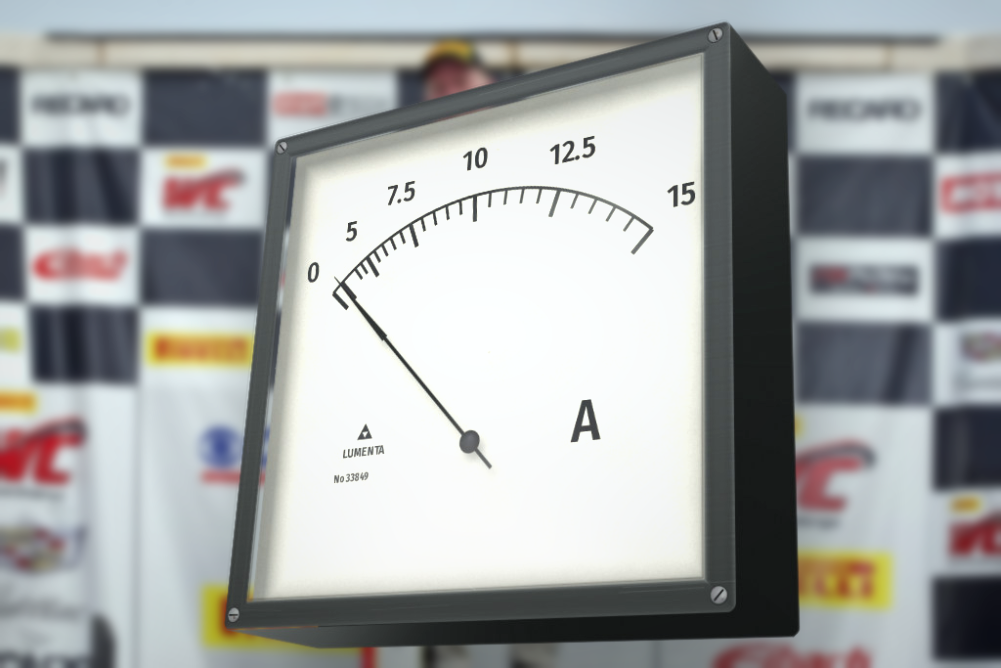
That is value=2.5 unit=A
